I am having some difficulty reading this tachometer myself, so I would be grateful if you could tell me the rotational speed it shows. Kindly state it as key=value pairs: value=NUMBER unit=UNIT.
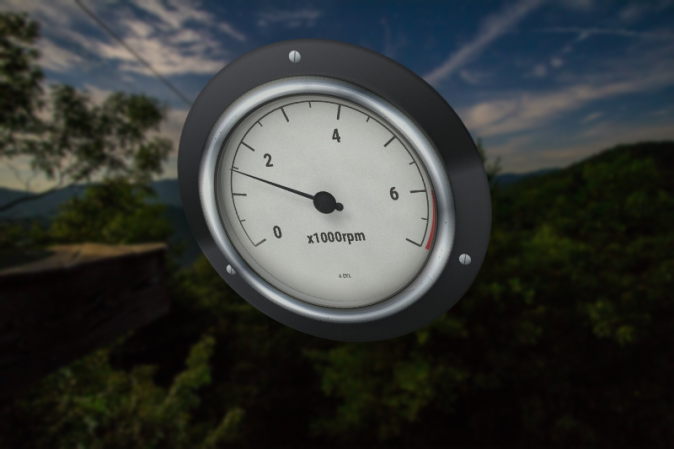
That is value=1500 unit=rpm
